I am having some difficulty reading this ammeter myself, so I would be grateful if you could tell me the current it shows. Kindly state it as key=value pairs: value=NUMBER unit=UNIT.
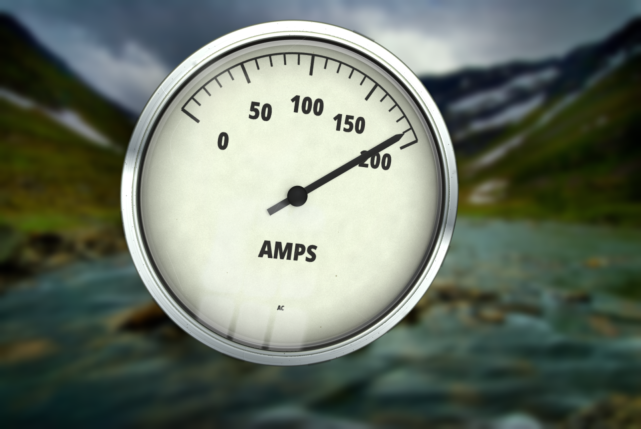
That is value=190 unit=A
